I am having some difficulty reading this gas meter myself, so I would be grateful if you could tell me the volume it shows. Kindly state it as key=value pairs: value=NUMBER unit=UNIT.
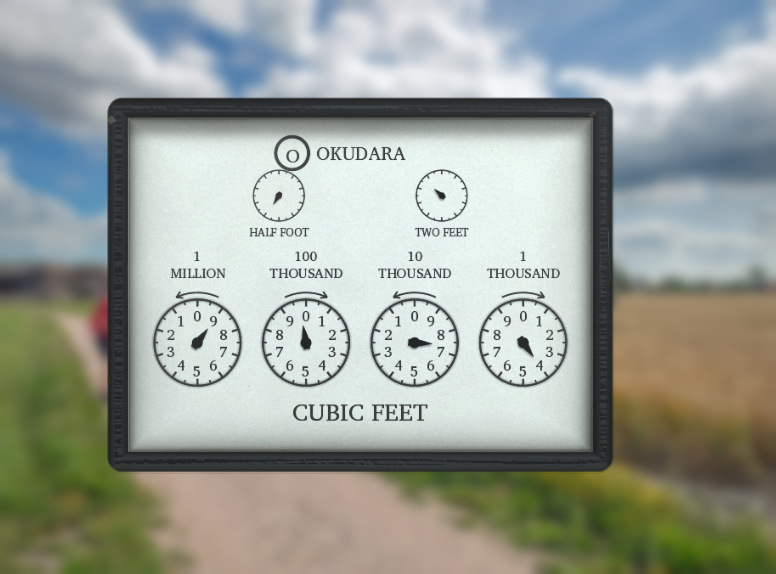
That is value=897400 unit=ft³
